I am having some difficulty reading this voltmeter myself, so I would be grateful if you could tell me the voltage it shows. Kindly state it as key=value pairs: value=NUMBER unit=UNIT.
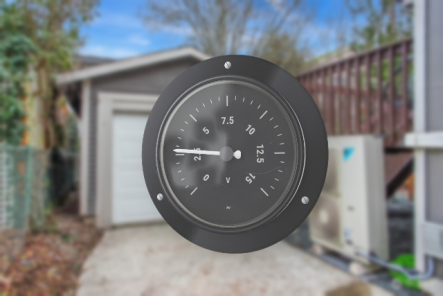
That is value=2.75 unit=V
